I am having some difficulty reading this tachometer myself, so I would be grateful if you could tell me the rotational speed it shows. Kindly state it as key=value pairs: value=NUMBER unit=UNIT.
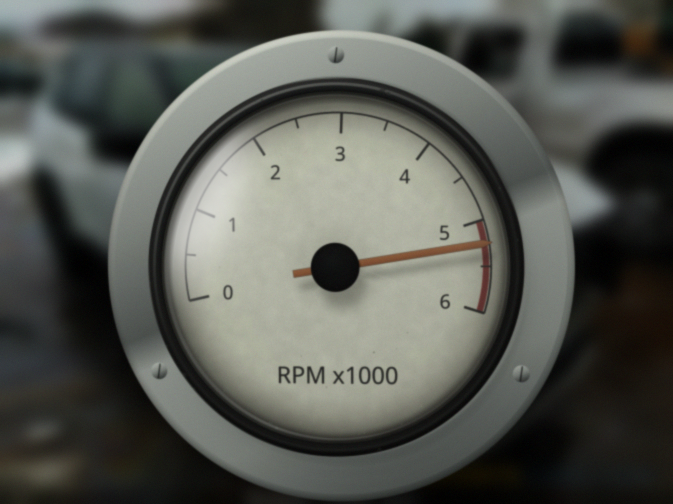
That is value=5250 unit=rpm
